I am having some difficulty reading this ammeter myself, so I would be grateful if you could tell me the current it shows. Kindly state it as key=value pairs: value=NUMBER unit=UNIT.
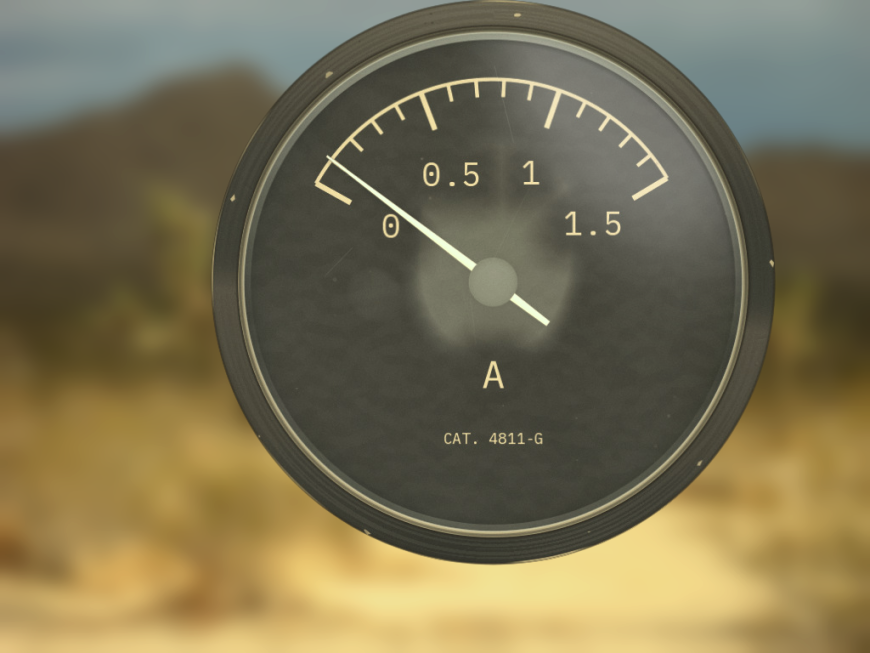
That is value=0.1 unit=A
